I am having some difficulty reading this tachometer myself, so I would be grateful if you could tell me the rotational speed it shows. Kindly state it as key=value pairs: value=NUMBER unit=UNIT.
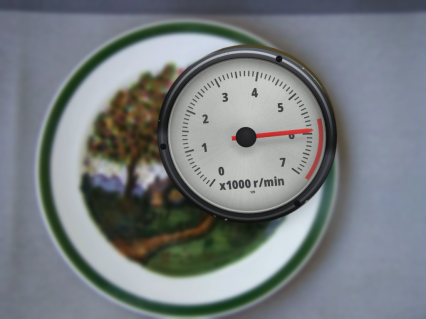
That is value=5900 unit=rpm
